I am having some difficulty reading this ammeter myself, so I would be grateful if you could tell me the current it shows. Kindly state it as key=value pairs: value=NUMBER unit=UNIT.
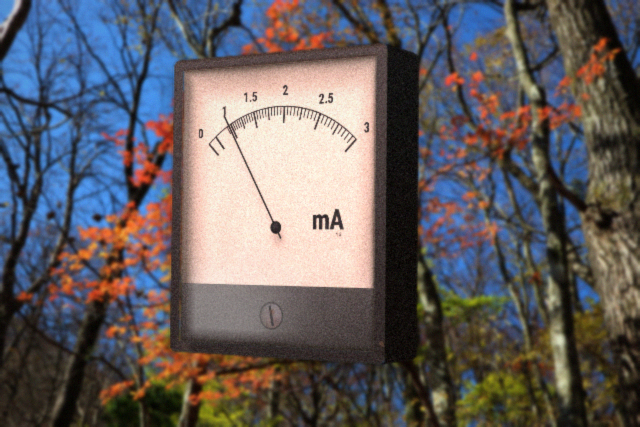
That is value=1 unit=mA
